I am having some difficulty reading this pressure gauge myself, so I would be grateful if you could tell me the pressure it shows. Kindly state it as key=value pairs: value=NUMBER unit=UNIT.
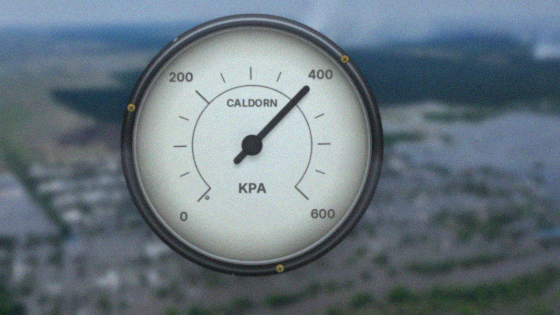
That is value=400 unit=kPa
